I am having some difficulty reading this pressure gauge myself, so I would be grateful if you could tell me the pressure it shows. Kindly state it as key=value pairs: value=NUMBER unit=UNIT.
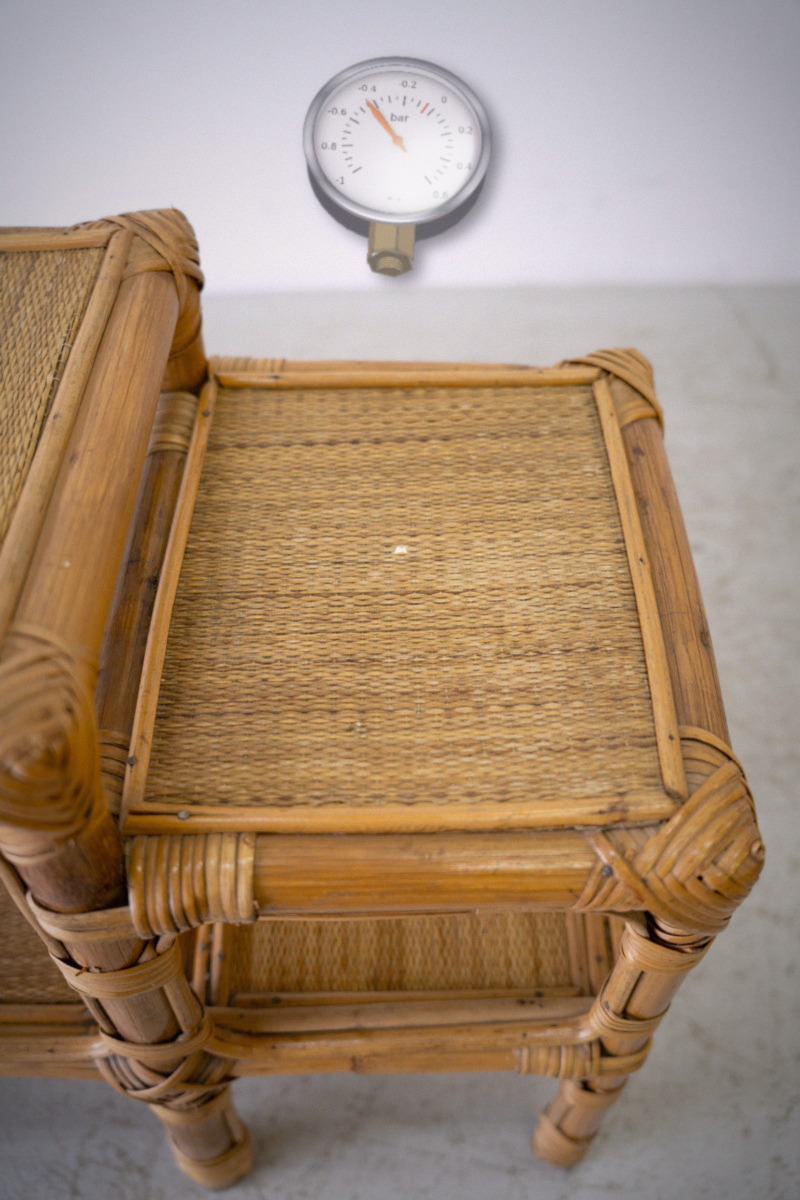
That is value=-0.45 unit=bar
